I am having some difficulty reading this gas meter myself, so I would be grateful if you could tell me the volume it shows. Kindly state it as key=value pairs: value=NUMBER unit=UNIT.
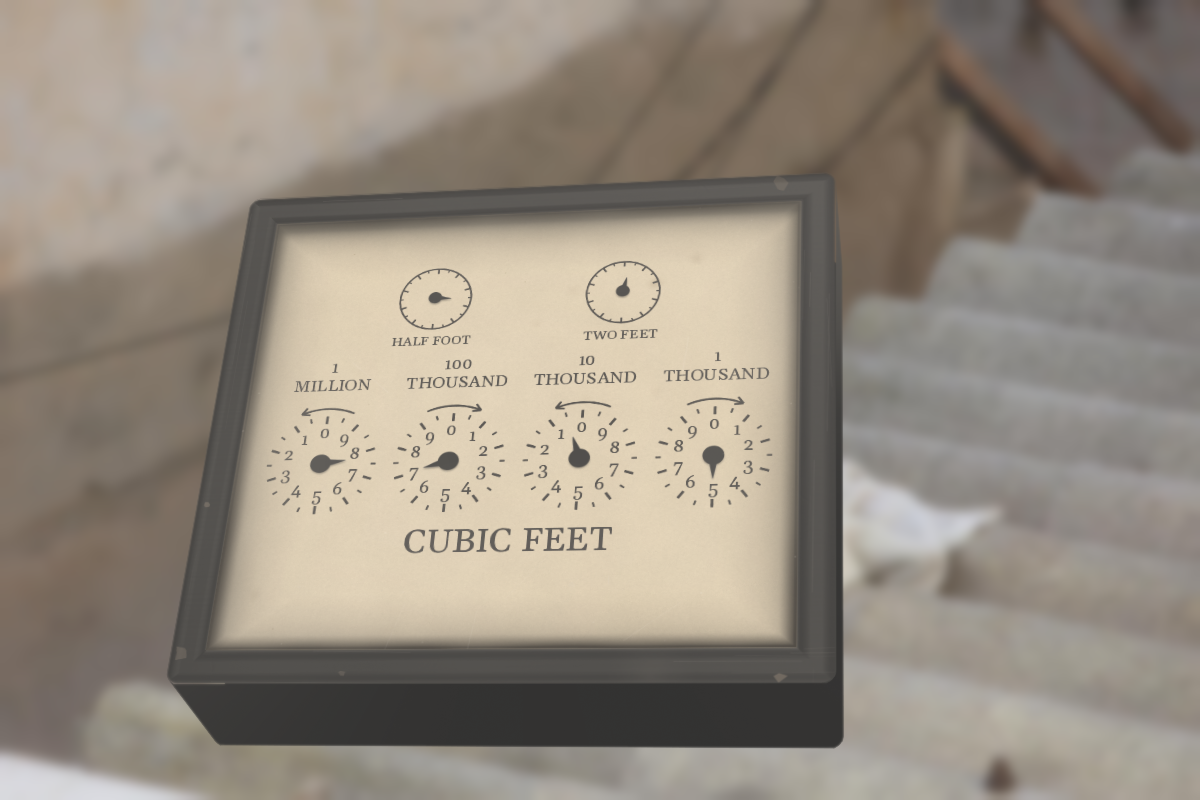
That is value=770500 unit=ft³
